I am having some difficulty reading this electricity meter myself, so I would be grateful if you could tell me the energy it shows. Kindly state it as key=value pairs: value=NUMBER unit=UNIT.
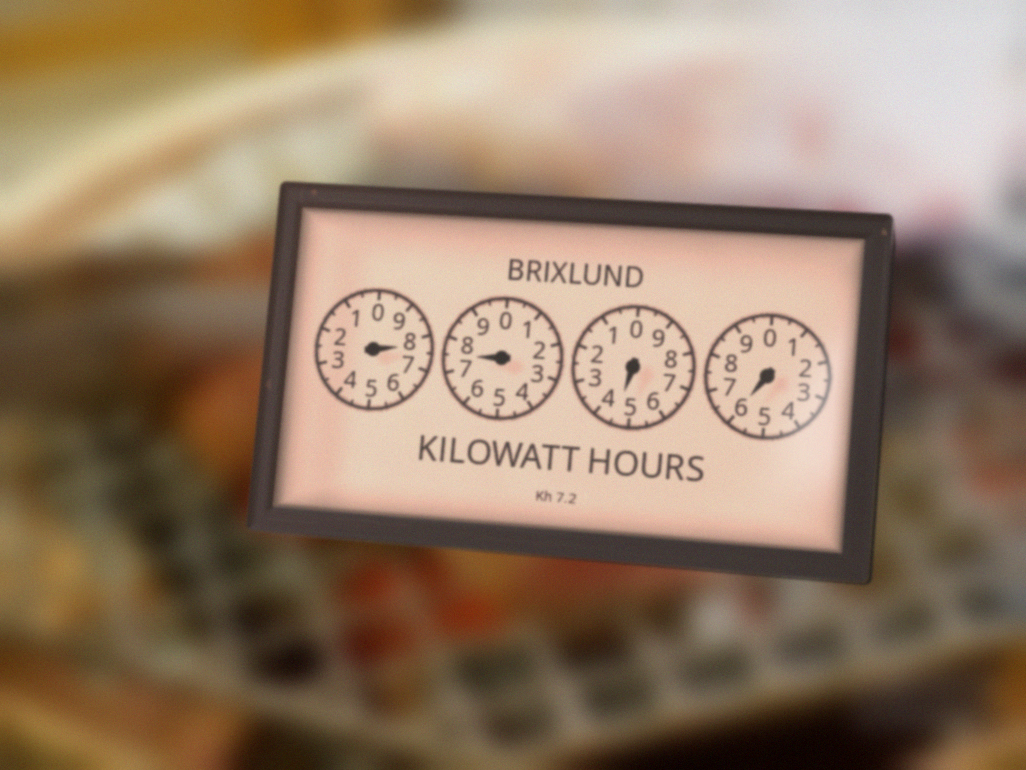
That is value=7746 unit=kWh
